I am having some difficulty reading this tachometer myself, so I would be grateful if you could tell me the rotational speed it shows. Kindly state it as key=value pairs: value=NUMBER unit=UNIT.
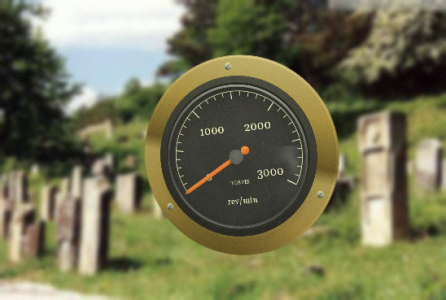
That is value=0 unit=rpm
